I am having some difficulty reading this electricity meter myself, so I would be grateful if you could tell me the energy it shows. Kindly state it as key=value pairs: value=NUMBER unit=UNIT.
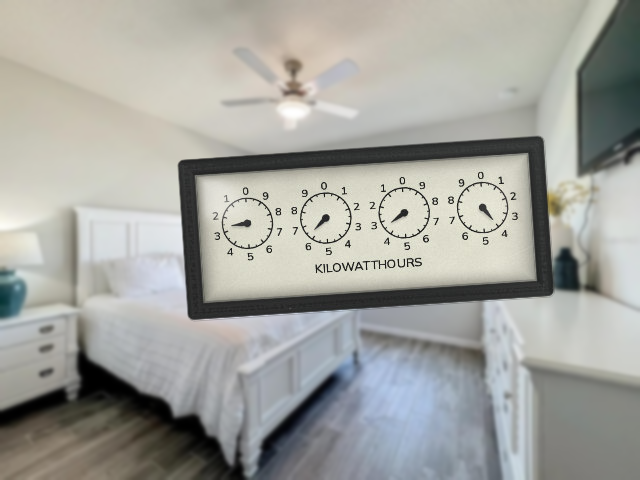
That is value=2634 unit=kWh
